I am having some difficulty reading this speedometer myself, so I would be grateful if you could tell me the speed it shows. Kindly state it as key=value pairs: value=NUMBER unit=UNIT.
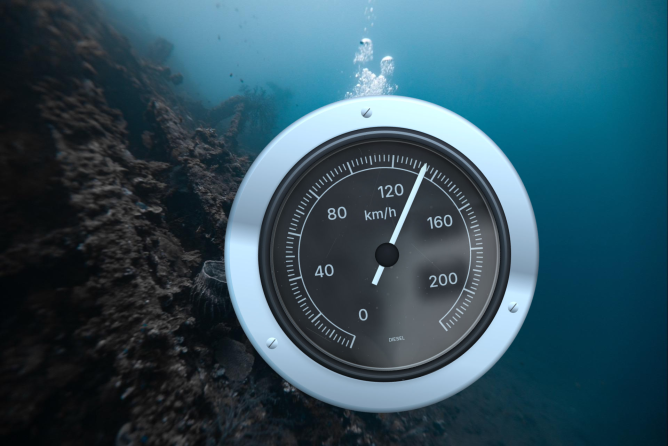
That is value=134 unit=km/h
